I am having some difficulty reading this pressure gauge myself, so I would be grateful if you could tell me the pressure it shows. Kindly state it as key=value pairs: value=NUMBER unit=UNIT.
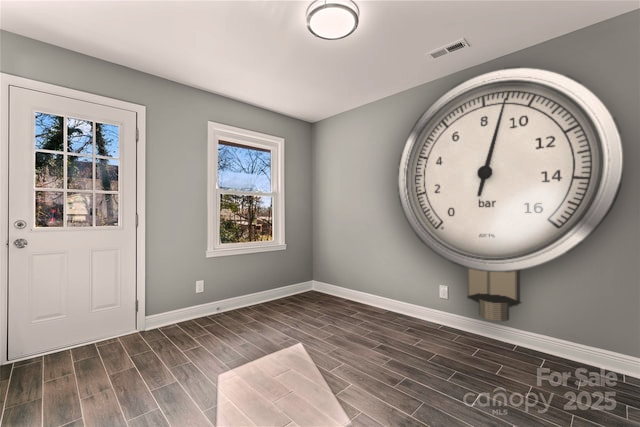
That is value=9 unit=bar
